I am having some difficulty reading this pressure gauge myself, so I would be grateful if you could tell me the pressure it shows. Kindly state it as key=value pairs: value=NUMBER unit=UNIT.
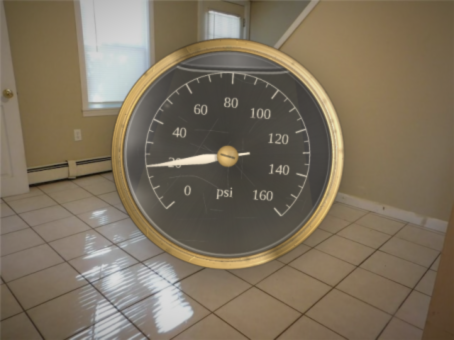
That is value=20 unit=psi
